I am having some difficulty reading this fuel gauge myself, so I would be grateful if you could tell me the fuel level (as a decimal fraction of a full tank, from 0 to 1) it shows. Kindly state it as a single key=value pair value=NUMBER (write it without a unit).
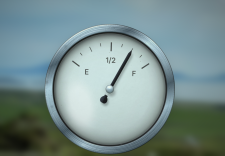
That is value=0.75
